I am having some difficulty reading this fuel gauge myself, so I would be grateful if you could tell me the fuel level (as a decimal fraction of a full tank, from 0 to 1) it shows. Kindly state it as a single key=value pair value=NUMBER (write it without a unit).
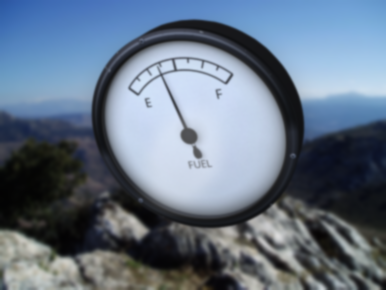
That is value=0.375
